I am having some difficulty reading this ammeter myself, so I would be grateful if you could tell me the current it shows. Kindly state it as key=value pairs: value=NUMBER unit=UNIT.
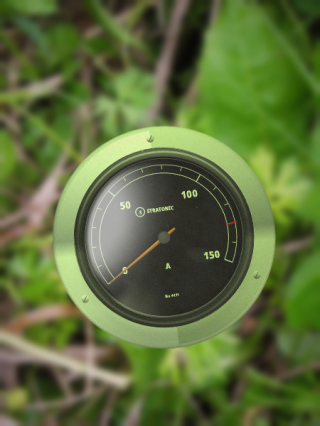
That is value=0 unit=A
